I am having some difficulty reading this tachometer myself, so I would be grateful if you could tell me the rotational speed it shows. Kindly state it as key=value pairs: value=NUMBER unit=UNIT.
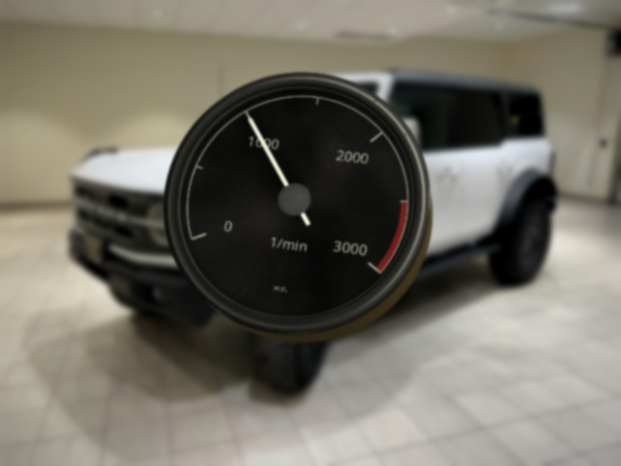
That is value=1000 unit=rpm
